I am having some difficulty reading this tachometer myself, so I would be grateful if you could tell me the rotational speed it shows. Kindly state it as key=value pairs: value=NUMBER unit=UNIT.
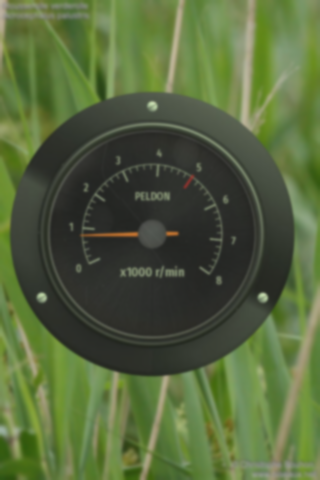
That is value=800 unit=rpm
